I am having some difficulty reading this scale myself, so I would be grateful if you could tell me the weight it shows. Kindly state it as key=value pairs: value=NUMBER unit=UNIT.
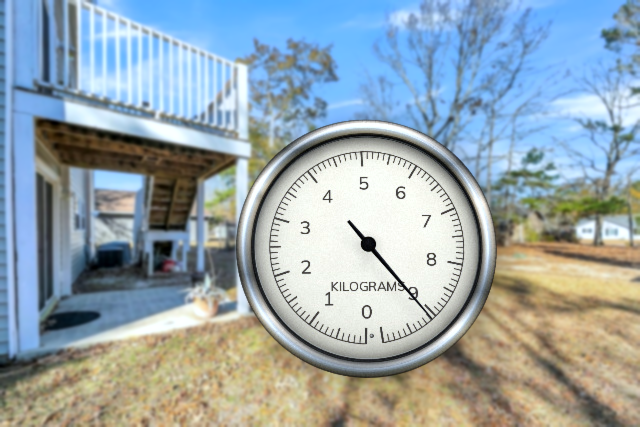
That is value=9.1 unit=kg
